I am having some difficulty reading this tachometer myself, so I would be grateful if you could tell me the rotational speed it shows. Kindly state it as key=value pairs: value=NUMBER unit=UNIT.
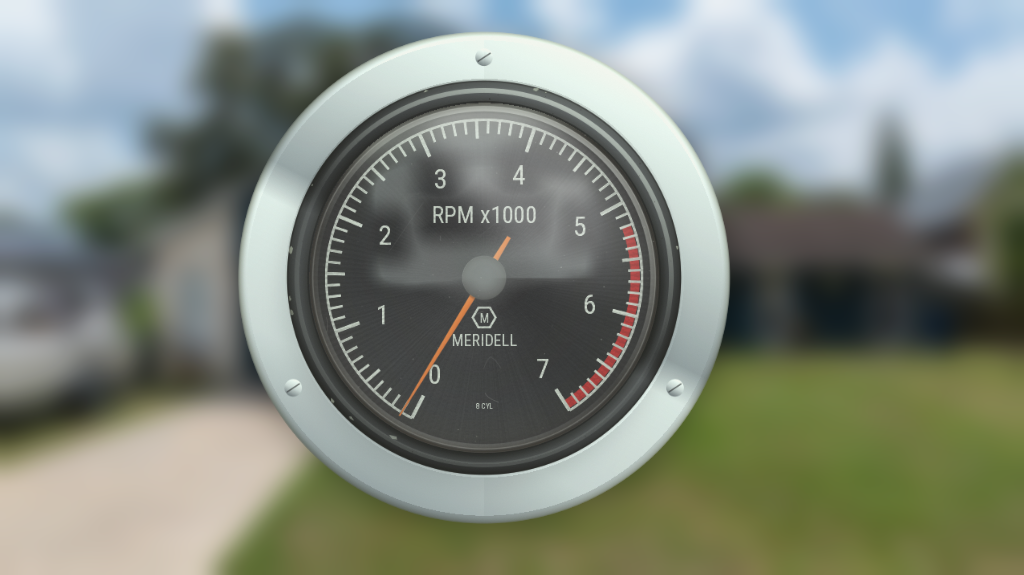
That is value=100 unit=rpm
